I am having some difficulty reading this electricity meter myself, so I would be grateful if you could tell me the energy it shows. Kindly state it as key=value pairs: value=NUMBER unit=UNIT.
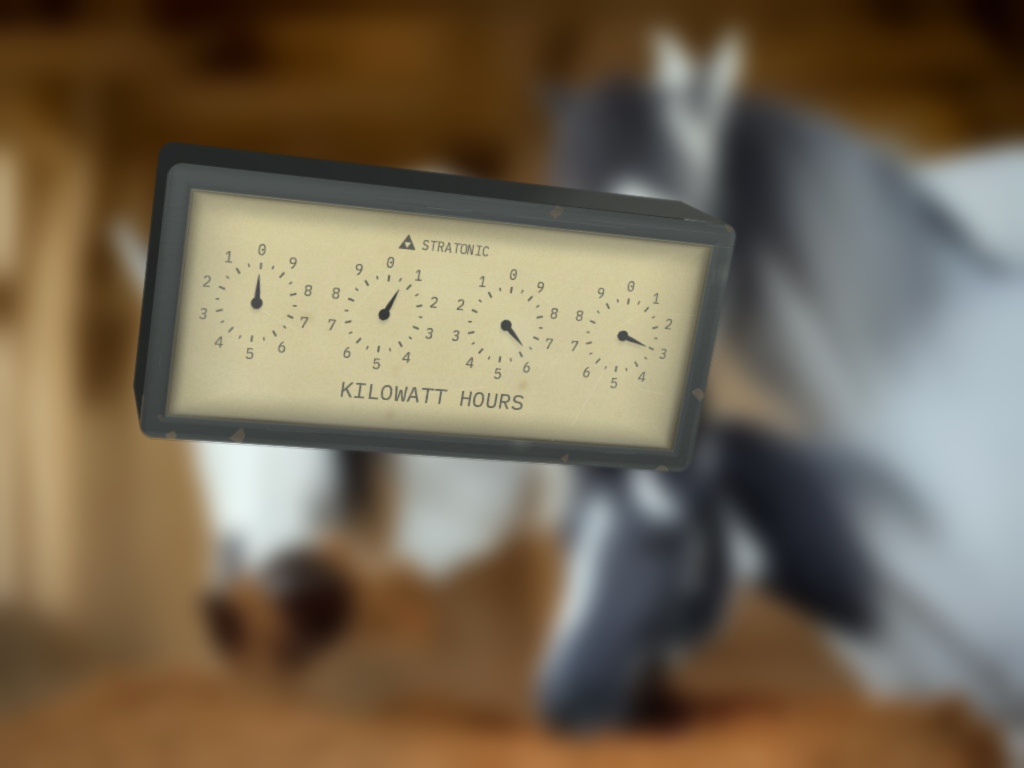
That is value=63 unit=kWh
